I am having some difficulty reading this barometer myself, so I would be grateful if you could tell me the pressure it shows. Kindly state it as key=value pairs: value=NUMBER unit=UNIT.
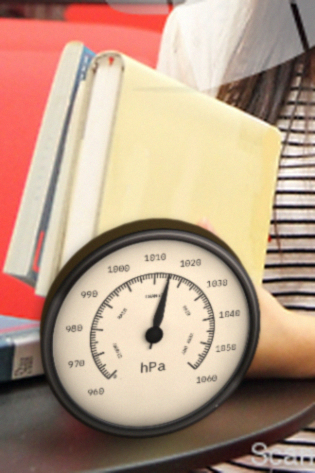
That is value=1015 unit=hPa
